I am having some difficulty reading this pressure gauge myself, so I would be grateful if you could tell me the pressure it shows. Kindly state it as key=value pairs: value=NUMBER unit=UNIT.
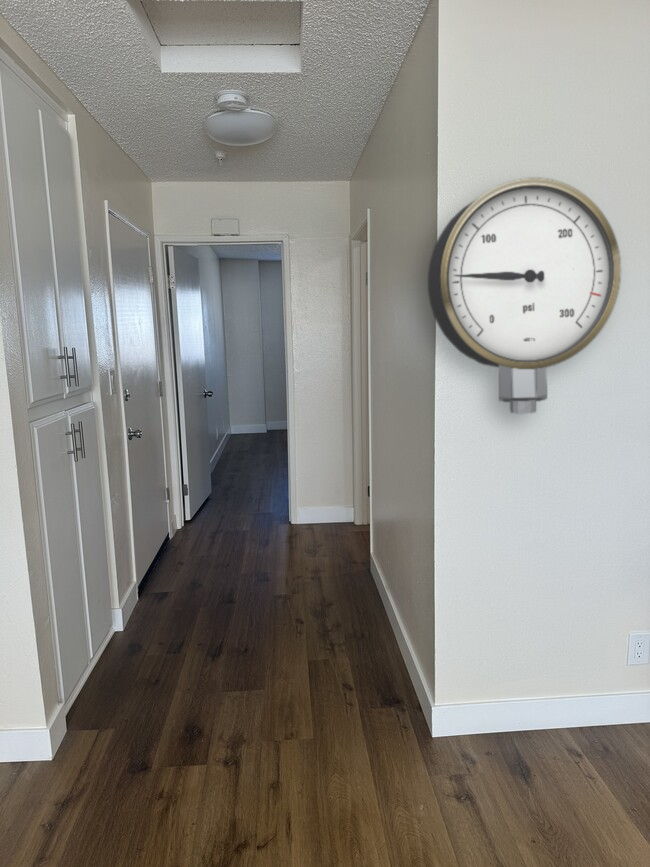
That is value=55 unit=psi
